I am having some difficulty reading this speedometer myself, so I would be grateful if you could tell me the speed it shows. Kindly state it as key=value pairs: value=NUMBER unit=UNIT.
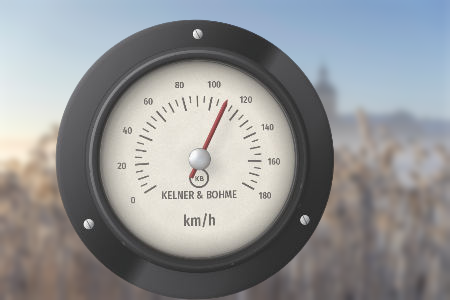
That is value=110 unit=km/h
